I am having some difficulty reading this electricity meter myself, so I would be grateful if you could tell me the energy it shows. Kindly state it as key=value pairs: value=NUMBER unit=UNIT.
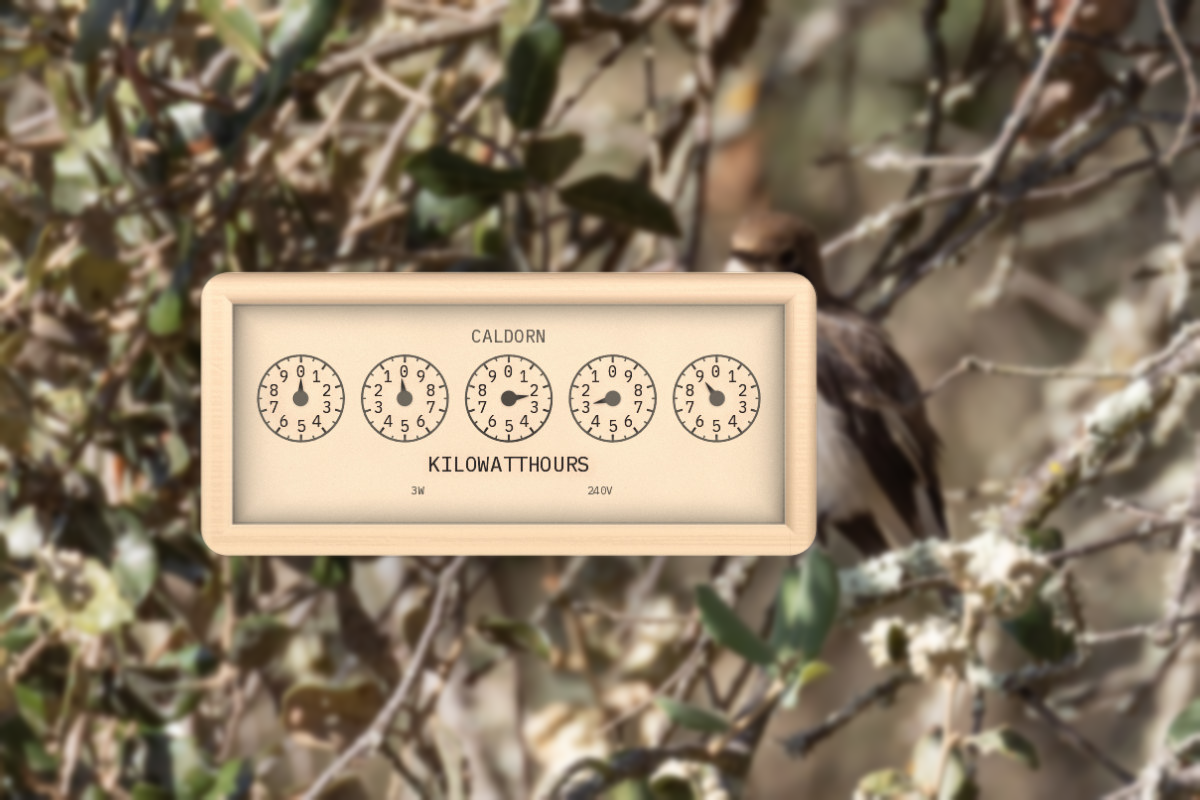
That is value=229 unit=kWh
